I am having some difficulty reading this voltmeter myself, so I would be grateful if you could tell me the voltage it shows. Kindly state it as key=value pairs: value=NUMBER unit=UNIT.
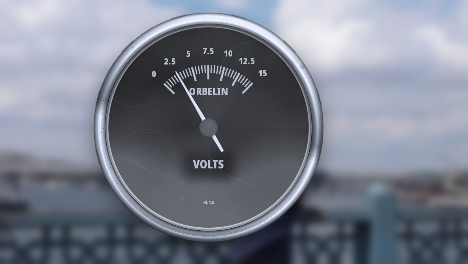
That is value=2.5 unit=V
